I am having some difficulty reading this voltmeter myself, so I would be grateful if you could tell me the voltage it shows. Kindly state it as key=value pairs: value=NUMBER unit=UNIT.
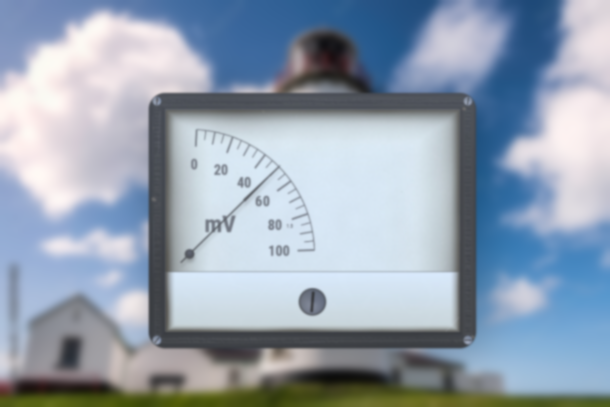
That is value=50 unit=mV
